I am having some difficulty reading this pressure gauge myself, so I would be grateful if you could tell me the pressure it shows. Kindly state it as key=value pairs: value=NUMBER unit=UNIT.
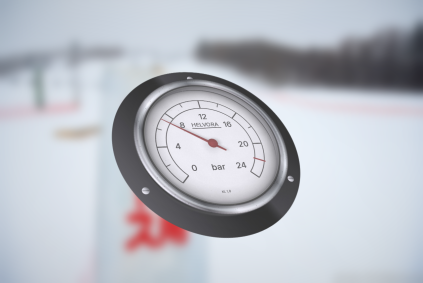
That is value=7 unit=bar
